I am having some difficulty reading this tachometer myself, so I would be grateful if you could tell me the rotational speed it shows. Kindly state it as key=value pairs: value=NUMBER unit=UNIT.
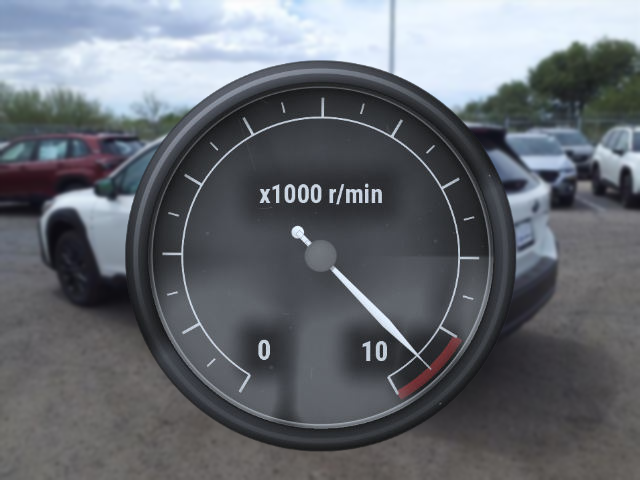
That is value=9500 unit=rpm
